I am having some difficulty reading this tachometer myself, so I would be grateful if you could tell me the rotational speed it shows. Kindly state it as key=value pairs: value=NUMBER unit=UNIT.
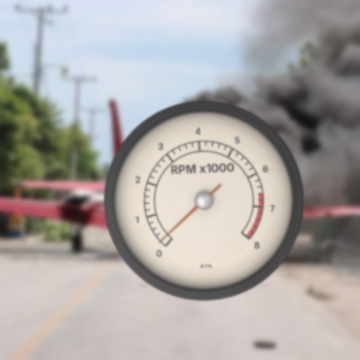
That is value=200 unit=rpm
